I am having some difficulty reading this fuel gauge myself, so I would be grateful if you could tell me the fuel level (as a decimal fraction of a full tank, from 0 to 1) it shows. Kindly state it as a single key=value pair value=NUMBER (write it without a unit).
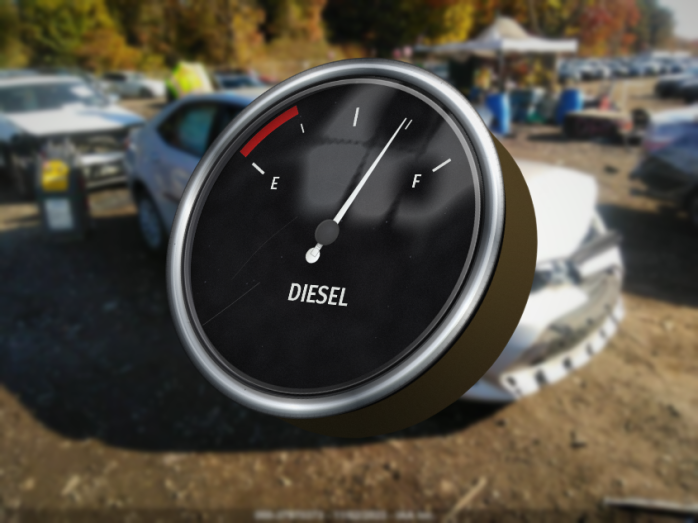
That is value=0.75
